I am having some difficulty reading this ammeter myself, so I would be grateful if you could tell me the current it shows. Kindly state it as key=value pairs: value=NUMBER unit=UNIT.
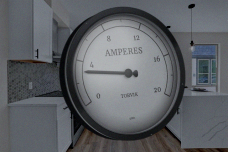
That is value=3 unit=A
